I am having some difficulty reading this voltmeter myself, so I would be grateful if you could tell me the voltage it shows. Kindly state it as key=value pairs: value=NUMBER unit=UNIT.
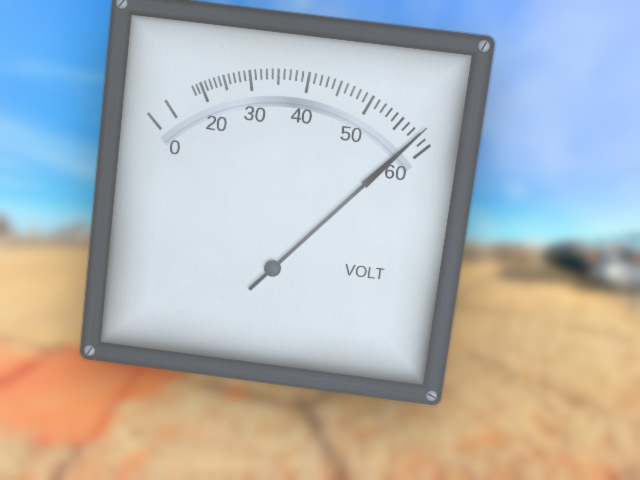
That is value=58 unit=V
